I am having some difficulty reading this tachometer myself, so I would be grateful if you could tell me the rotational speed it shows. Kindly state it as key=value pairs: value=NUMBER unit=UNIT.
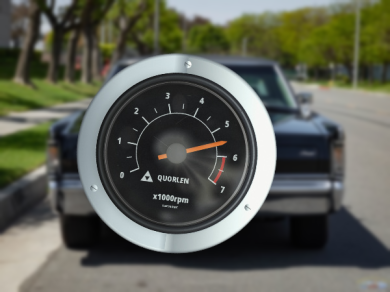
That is value=5500 unit=rpm
